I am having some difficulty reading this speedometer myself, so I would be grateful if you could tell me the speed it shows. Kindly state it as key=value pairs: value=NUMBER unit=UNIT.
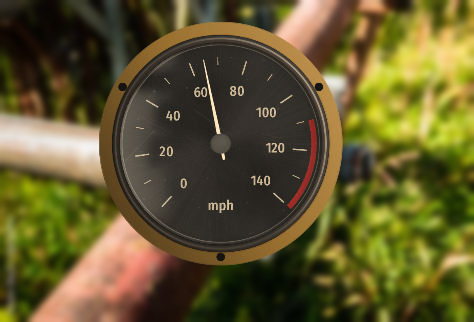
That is value=65 unit=mph
